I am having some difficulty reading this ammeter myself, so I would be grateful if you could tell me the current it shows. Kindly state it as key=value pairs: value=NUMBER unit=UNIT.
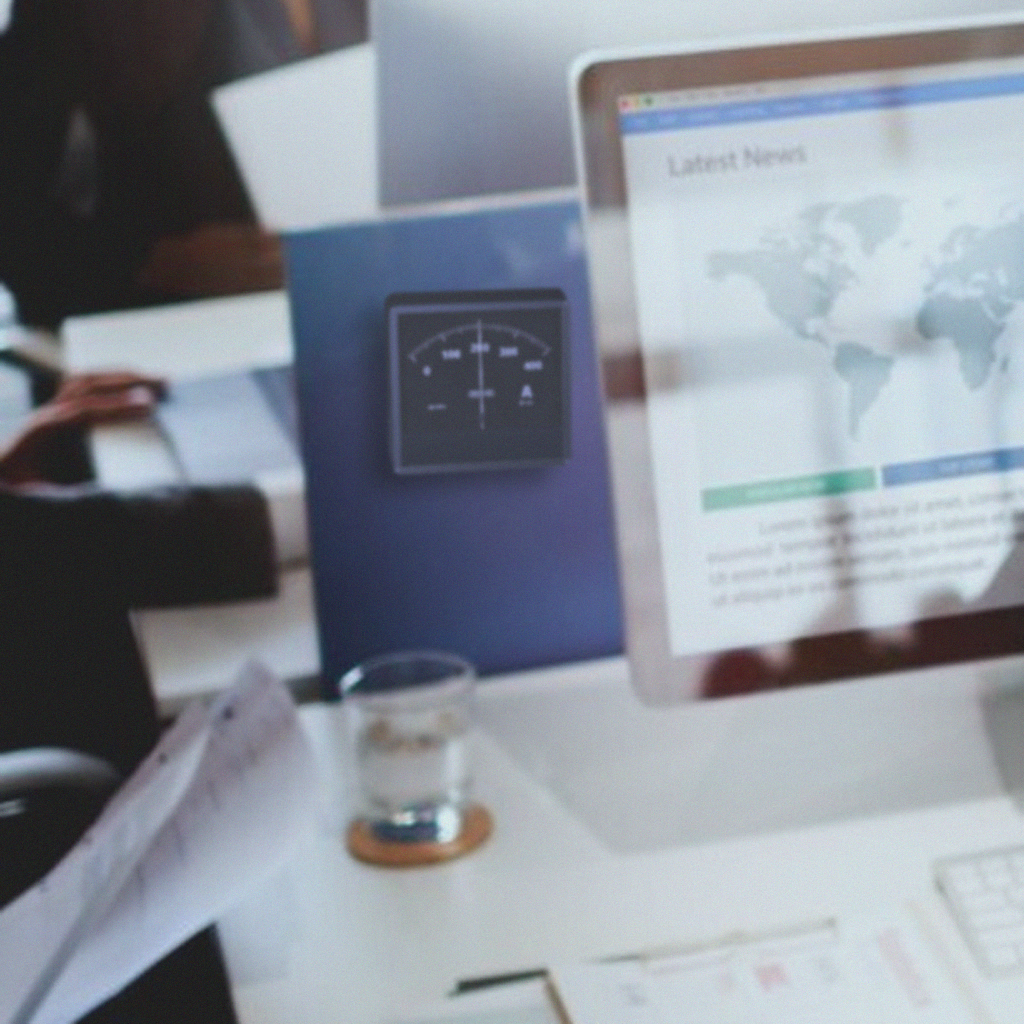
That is value=200 unit=A
